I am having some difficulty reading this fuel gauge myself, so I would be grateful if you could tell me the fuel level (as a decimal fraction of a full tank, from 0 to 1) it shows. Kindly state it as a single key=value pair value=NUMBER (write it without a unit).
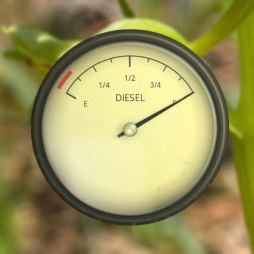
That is value=1
